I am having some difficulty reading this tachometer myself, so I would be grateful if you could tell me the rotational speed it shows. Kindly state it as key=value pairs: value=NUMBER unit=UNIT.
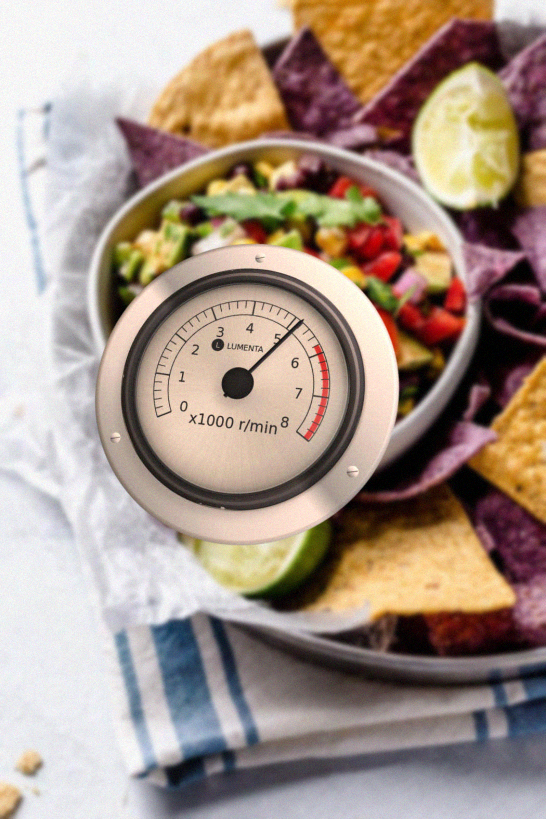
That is value=5200 unit=rpm
